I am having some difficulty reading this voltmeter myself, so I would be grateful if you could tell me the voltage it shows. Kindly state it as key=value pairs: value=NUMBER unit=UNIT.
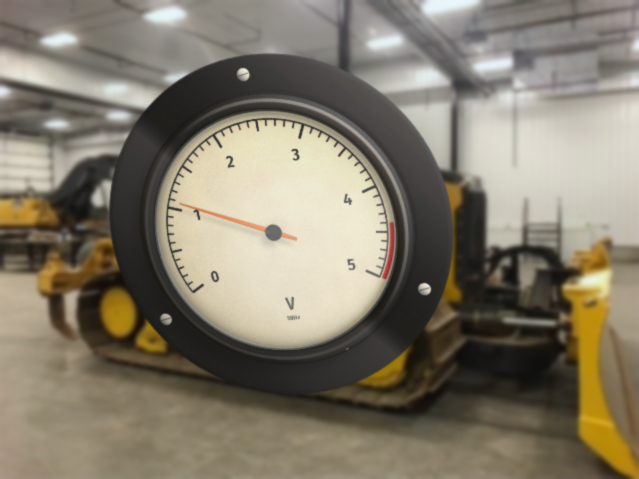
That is value=1.1 unit=V
